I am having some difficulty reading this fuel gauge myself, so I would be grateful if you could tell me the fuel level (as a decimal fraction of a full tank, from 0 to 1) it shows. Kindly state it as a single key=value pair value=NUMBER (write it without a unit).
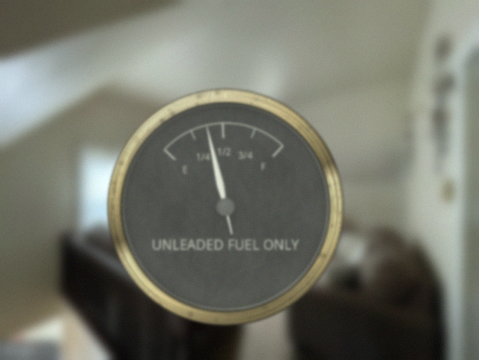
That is value=0.375
